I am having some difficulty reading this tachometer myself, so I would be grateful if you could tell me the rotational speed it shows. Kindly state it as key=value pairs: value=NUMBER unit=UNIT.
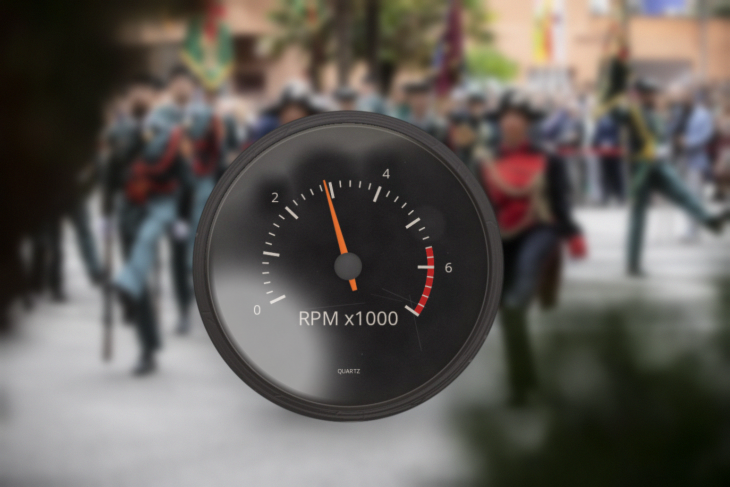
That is value=2900 unit=rpm
